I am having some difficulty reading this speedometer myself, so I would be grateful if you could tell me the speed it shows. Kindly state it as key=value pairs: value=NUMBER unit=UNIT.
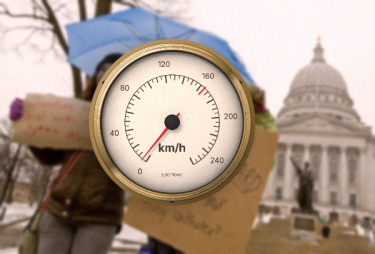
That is value=5 unit=km/h
